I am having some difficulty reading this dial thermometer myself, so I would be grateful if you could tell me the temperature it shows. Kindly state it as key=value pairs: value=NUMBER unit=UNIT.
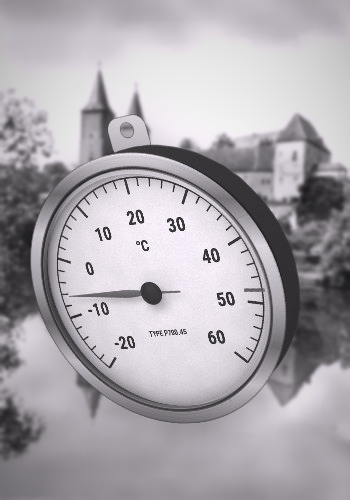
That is value=-6 unit=°C
